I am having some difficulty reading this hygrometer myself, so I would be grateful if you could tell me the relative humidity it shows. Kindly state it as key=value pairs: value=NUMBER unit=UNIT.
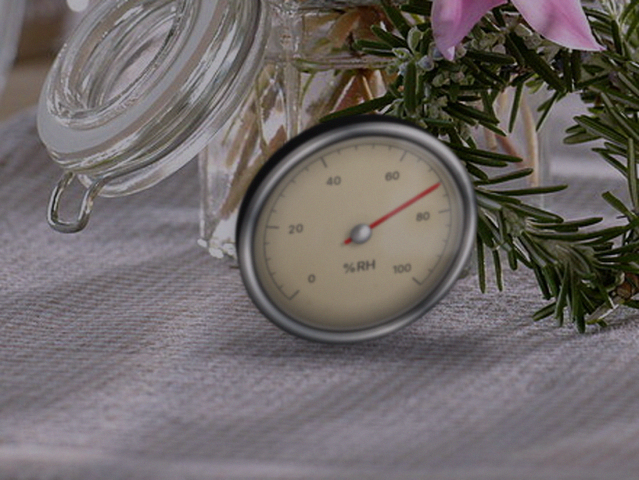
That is value=72 unit=%
